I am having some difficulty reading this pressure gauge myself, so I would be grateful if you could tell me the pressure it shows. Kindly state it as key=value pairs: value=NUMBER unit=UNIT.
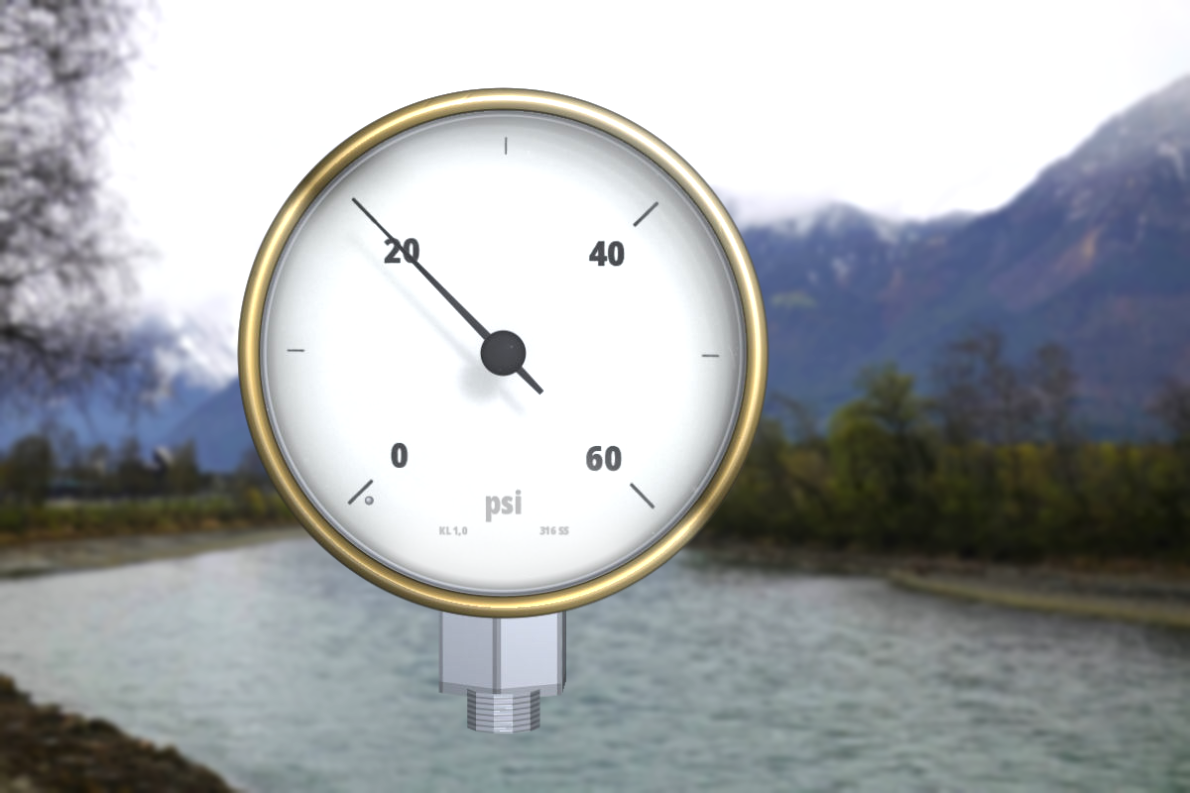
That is value=20 unit=psi
